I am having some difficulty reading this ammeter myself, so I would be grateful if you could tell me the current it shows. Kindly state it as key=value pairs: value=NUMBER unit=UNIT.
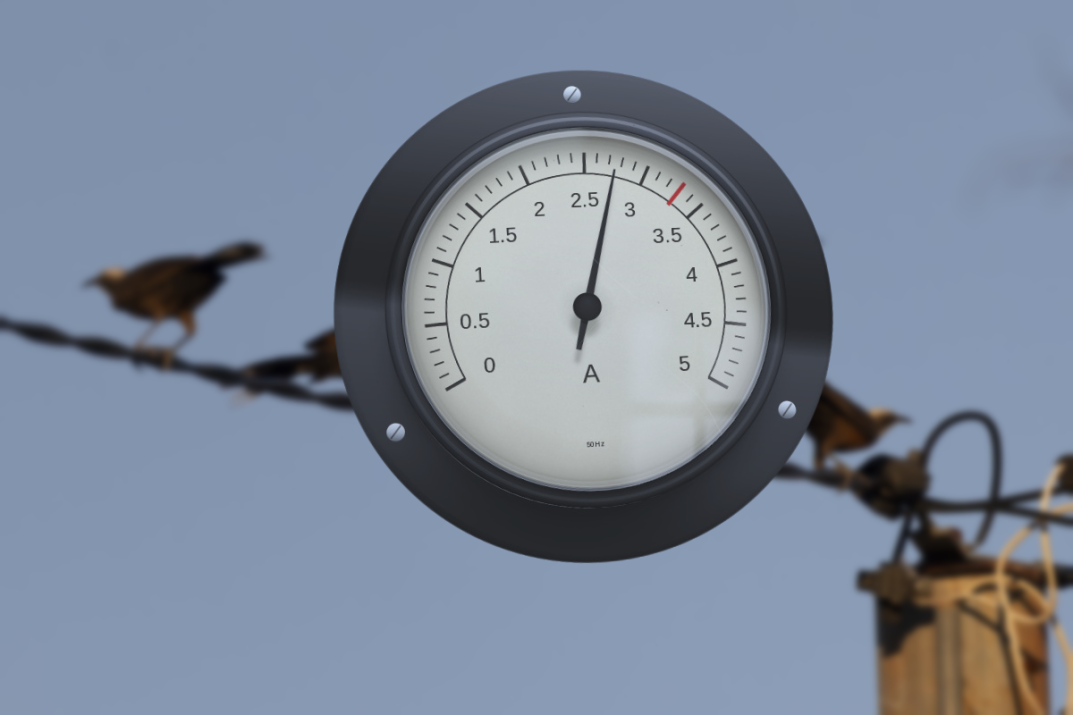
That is value=2.75 unit=A
